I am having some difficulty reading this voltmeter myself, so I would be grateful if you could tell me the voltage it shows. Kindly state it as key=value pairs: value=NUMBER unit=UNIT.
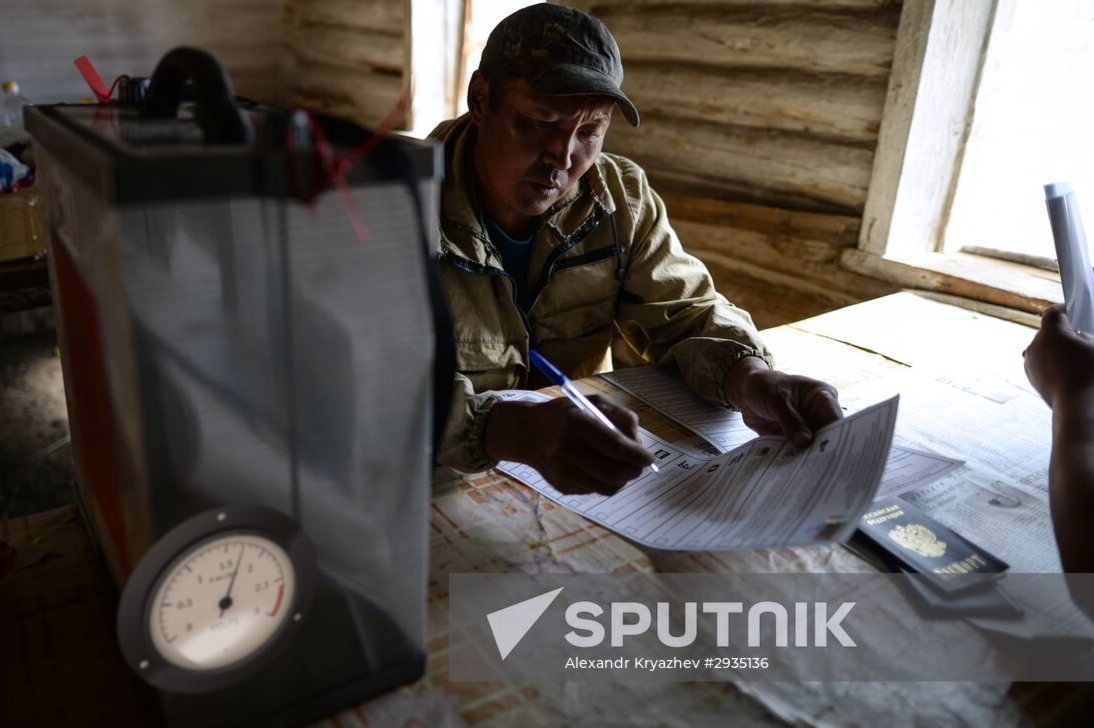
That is value=1.7 unit=V
